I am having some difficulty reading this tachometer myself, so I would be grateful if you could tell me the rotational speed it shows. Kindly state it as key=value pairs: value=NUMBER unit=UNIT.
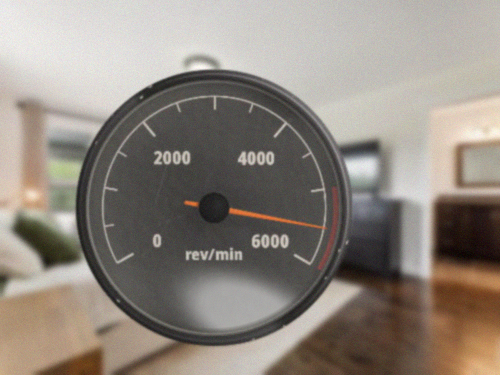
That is value=5500 unit=rpm
